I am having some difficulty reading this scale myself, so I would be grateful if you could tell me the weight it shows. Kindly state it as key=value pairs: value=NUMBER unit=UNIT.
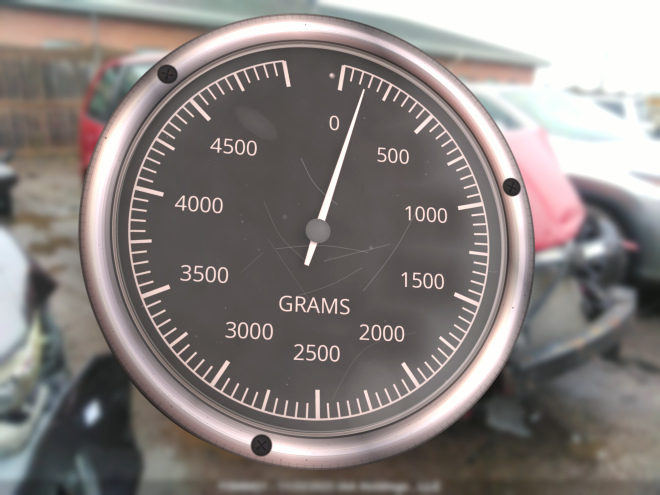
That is value=125 unit=g
